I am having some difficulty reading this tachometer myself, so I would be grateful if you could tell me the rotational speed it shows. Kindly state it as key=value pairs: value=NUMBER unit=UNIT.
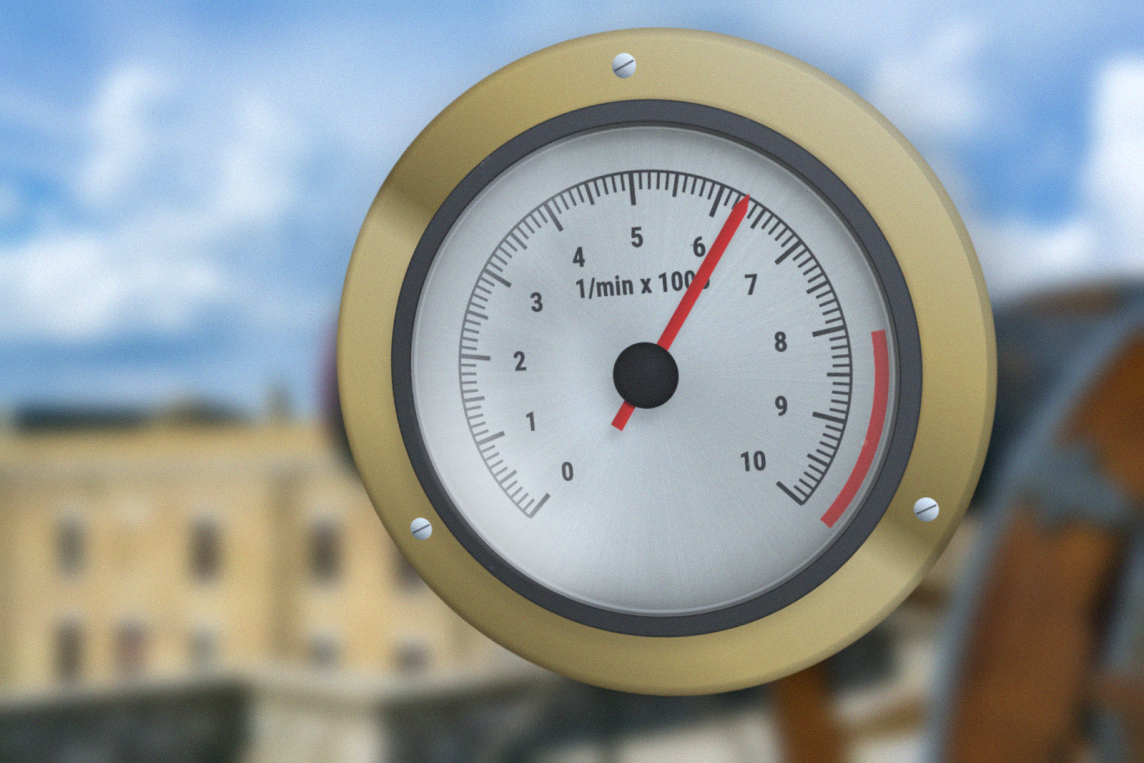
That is value=6300 unit=rpm
